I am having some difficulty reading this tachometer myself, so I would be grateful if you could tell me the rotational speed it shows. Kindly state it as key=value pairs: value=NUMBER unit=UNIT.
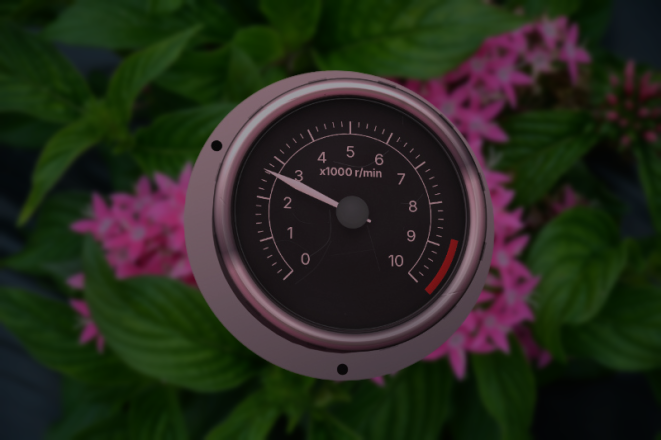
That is value=2600 unit=rpm
